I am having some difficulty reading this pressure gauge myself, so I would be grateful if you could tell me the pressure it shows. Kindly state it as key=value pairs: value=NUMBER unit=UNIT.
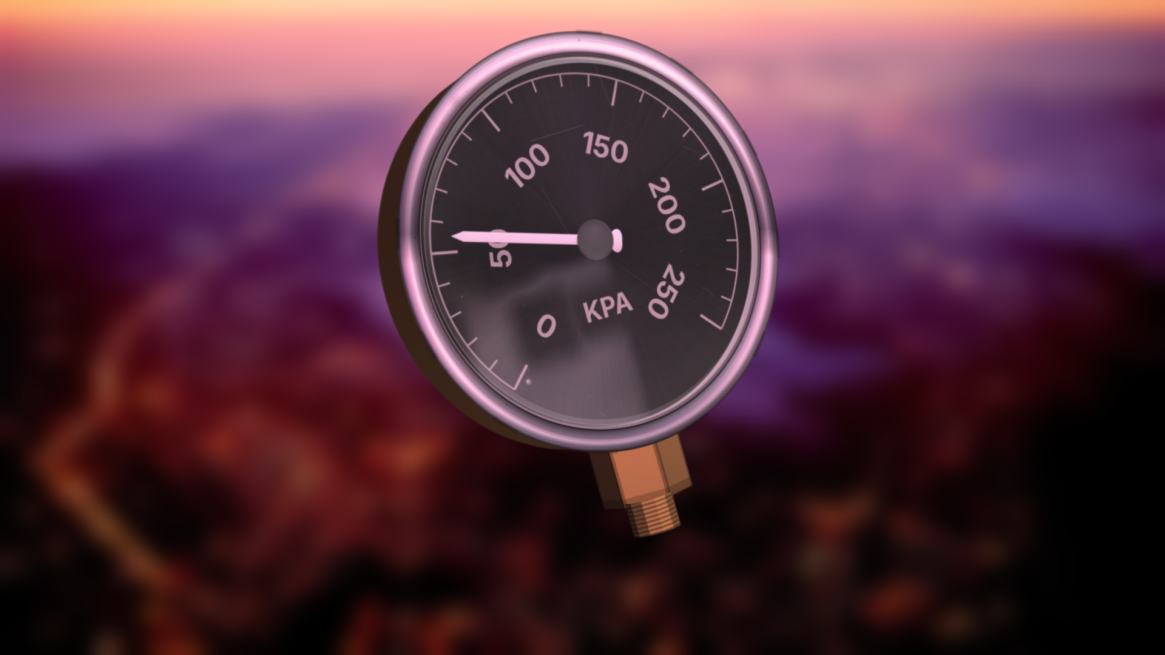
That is value=55 unit=kPa
